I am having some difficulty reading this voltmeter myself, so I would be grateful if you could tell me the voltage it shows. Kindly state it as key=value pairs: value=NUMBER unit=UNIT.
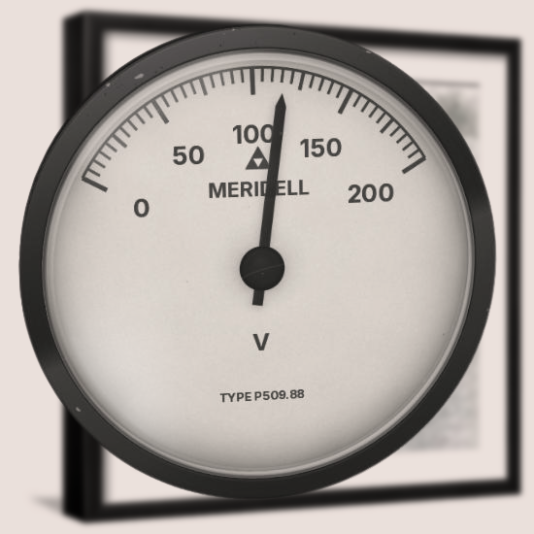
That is value=115 unit=V
